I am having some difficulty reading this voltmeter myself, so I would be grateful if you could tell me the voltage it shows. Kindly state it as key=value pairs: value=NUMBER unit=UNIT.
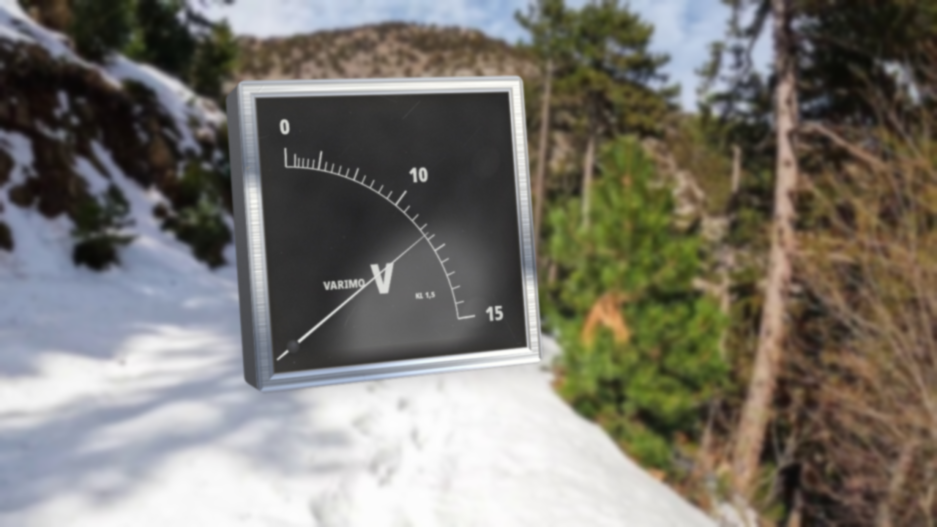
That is value=11.75 unit=V
